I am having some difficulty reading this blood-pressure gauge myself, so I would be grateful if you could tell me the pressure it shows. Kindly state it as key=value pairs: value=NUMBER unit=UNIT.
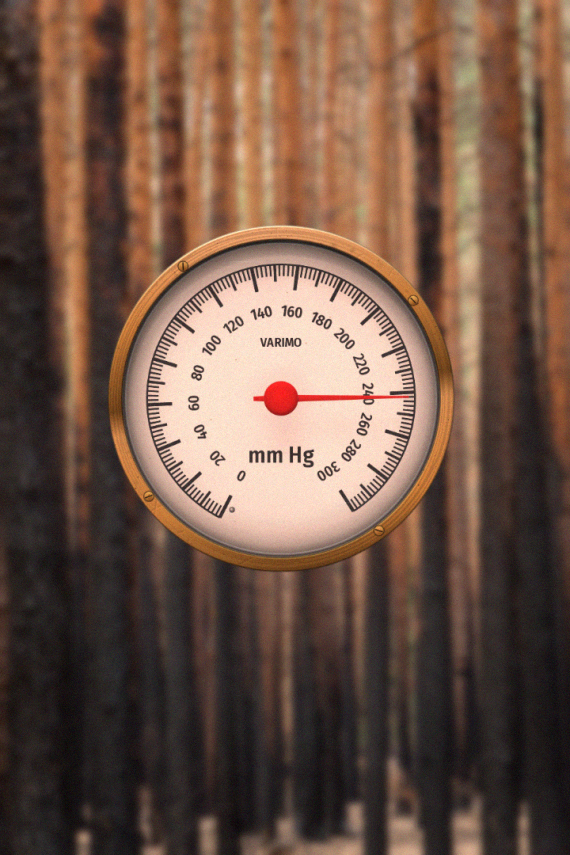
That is value=242 unit=mmHg
